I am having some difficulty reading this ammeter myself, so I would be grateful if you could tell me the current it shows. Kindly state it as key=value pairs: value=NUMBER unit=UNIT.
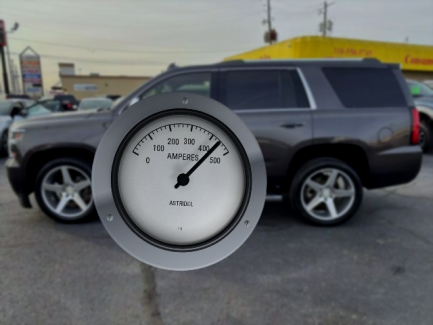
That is value=440 unit=A
